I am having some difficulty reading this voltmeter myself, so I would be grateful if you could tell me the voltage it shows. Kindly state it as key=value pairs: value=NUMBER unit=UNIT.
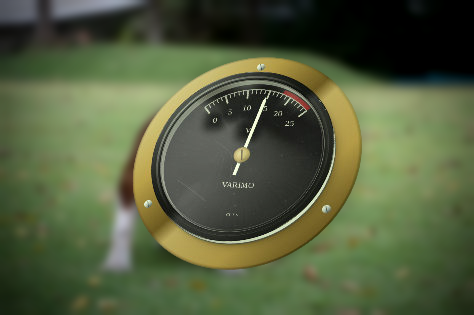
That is value=15 unit=V
